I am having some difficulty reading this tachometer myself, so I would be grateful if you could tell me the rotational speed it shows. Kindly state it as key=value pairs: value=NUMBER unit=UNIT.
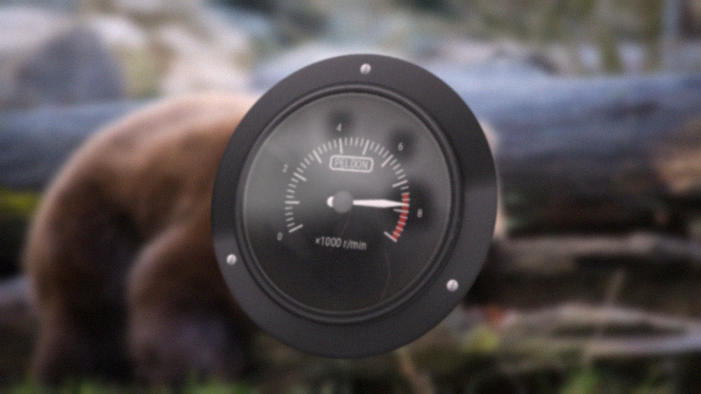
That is value=7800 unit=rpm
